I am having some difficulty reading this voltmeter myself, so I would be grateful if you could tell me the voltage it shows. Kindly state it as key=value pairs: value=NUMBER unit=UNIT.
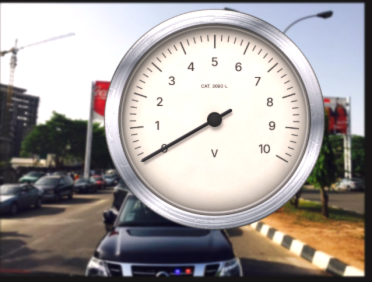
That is value=0 unit=V
